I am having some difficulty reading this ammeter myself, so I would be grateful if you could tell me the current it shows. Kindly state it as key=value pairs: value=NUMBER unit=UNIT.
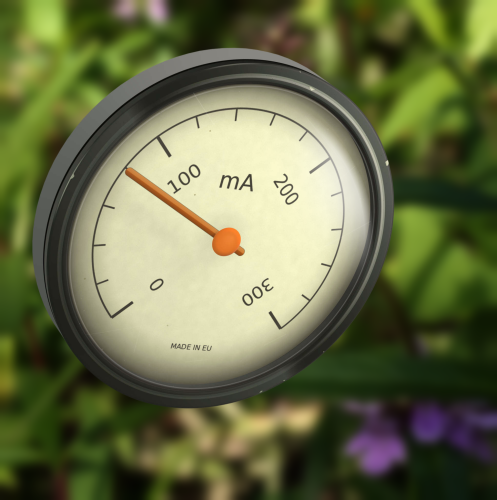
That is value=80 unit=mA
